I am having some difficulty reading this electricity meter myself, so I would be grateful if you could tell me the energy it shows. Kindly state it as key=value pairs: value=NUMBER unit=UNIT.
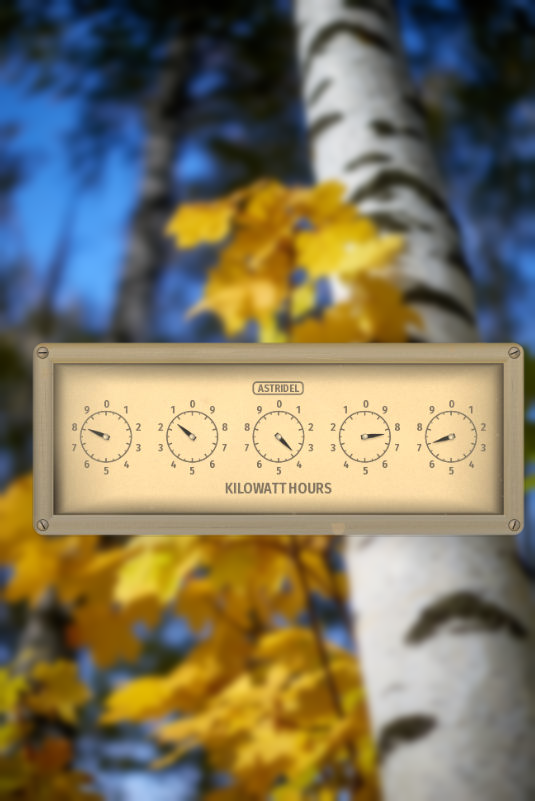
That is value=81377 unit=kWh
